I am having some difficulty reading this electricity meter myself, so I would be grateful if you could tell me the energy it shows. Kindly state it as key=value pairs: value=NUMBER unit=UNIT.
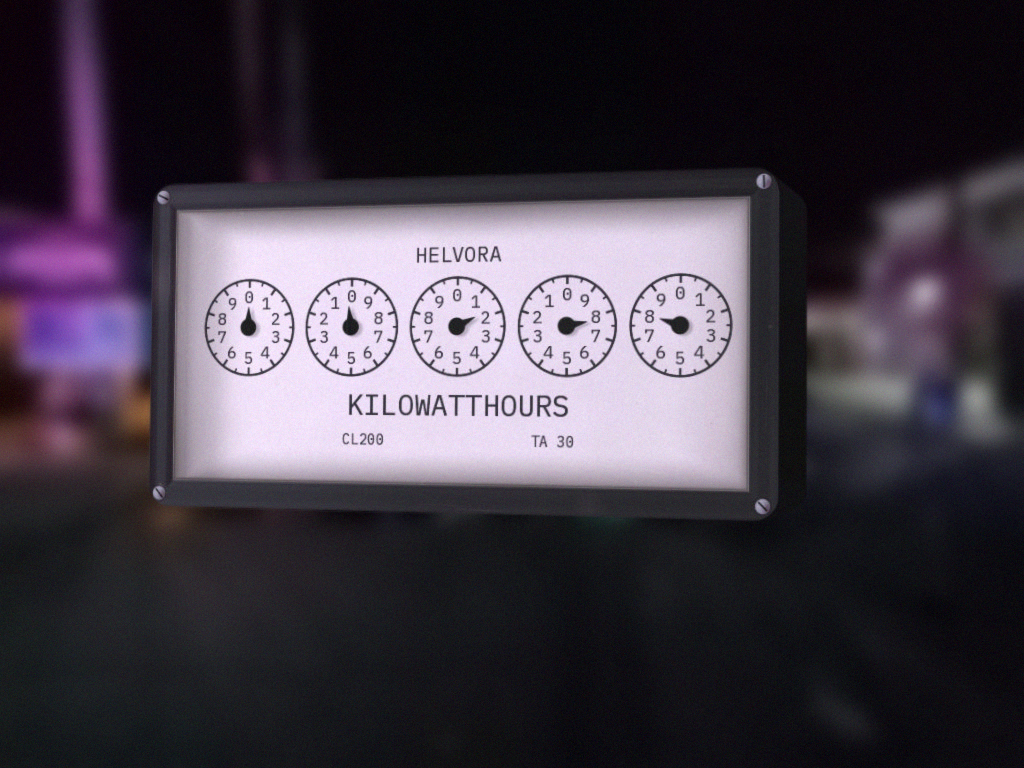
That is value=178 unit=kWh
